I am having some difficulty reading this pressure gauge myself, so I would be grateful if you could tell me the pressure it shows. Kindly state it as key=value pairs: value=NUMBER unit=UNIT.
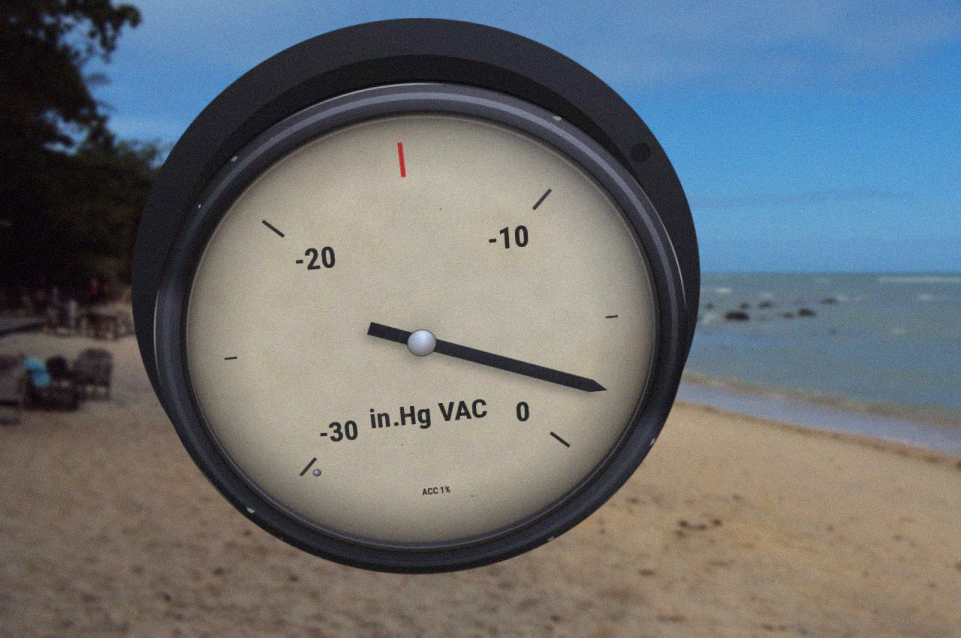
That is value=-2.5 unit=inHg
